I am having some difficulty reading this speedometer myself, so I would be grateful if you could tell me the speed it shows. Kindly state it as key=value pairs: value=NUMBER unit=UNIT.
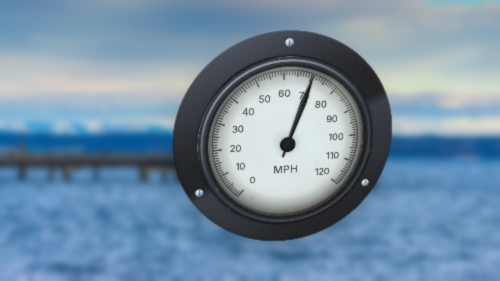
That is value=70 unit=mph
